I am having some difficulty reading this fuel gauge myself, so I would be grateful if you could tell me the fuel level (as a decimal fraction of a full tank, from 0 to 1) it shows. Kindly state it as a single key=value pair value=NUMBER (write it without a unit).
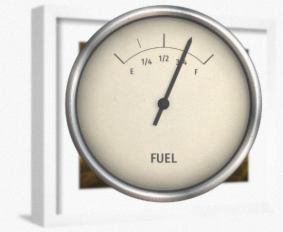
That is value=0.75
